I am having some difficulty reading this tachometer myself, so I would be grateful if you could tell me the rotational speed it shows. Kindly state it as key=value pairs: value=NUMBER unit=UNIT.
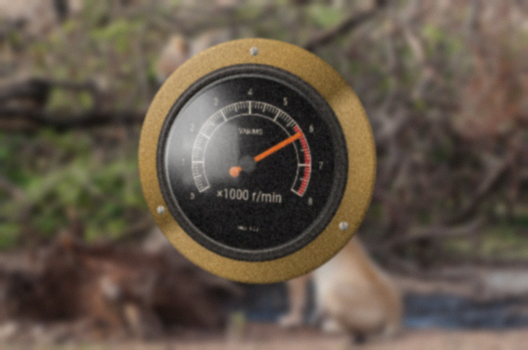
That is value=6000 unit=rpm
